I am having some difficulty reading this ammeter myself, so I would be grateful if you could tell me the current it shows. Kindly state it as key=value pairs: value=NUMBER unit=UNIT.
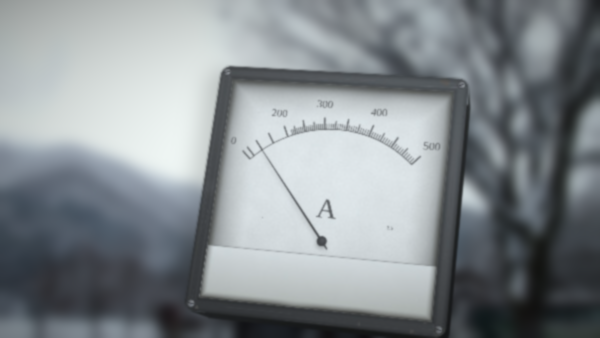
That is value=100 unit=A
